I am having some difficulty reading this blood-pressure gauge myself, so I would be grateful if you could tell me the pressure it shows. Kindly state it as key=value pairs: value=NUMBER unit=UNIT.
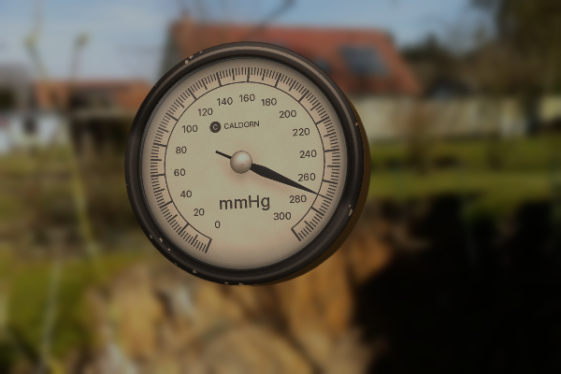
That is value=270 unit=mmHg
